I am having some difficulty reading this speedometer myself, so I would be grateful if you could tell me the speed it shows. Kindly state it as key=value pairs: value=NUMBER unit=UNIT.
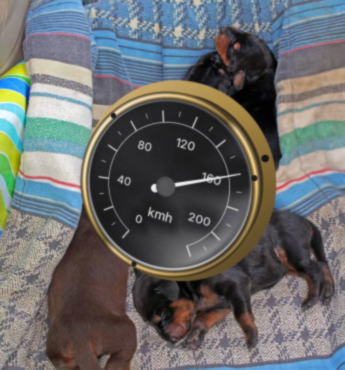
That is value=160 unit=km/h
